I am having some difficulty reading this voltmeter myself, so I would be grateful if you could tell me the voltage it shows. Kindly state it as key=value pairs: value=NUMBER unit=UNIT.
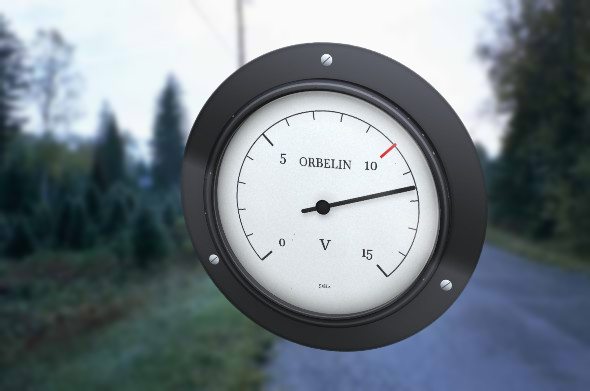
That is value=11.5 unit=V
